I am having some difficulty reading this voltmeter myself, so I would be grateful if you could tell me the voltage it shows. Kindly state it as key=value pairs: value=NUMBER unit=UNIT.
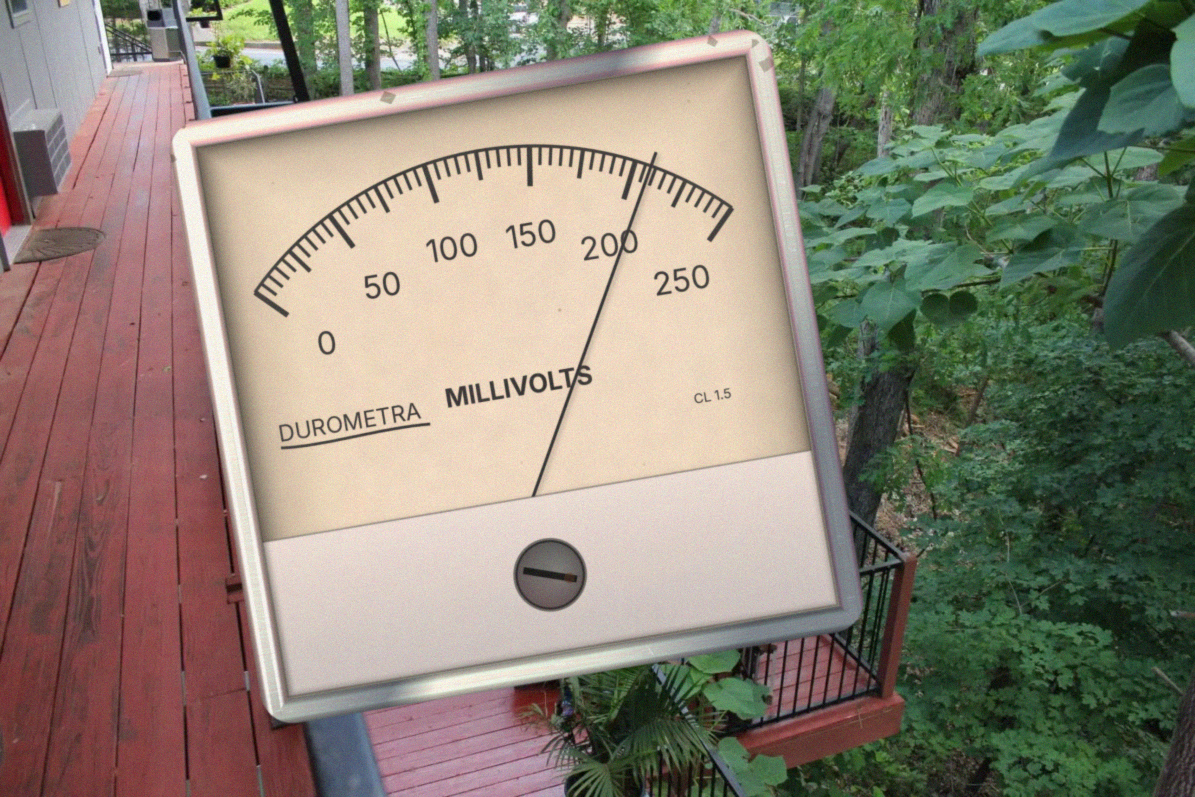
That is value=207.5 unit=mV
